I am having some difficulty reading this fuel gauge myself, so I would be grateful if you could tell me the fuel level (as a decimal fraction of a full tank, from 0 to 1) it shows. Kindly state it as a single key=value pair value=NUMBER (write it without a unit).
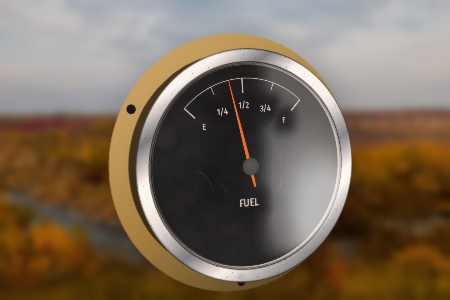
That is value=0.375
